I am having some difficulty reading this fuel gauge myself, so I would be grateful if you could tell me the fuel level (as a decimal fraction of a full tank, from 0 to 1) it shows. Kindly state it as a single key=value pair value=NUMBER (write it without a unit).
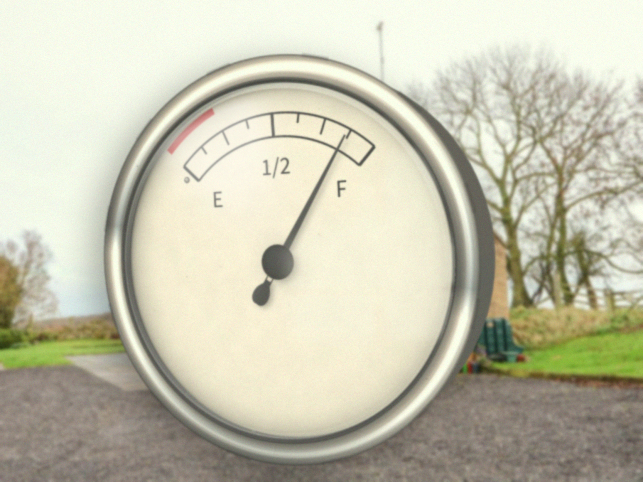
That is value=0.875
